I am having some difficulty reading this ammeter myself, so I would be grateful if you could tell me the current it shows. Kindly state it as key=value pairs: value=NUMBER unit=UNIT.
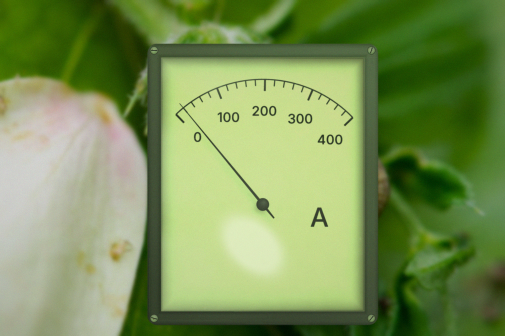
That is value=20 unit=A
